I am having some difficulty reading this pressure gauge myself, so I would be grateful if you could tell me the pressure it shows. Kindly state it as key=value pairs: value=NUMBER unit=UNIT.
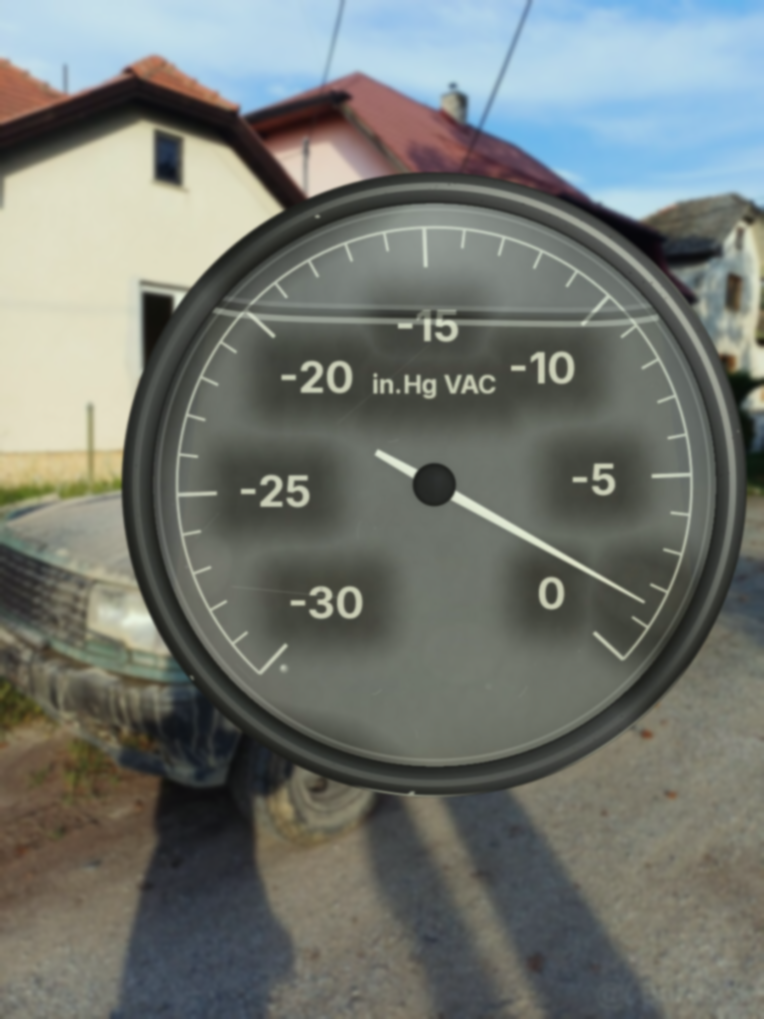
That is value=-1.5 unit=inHg
